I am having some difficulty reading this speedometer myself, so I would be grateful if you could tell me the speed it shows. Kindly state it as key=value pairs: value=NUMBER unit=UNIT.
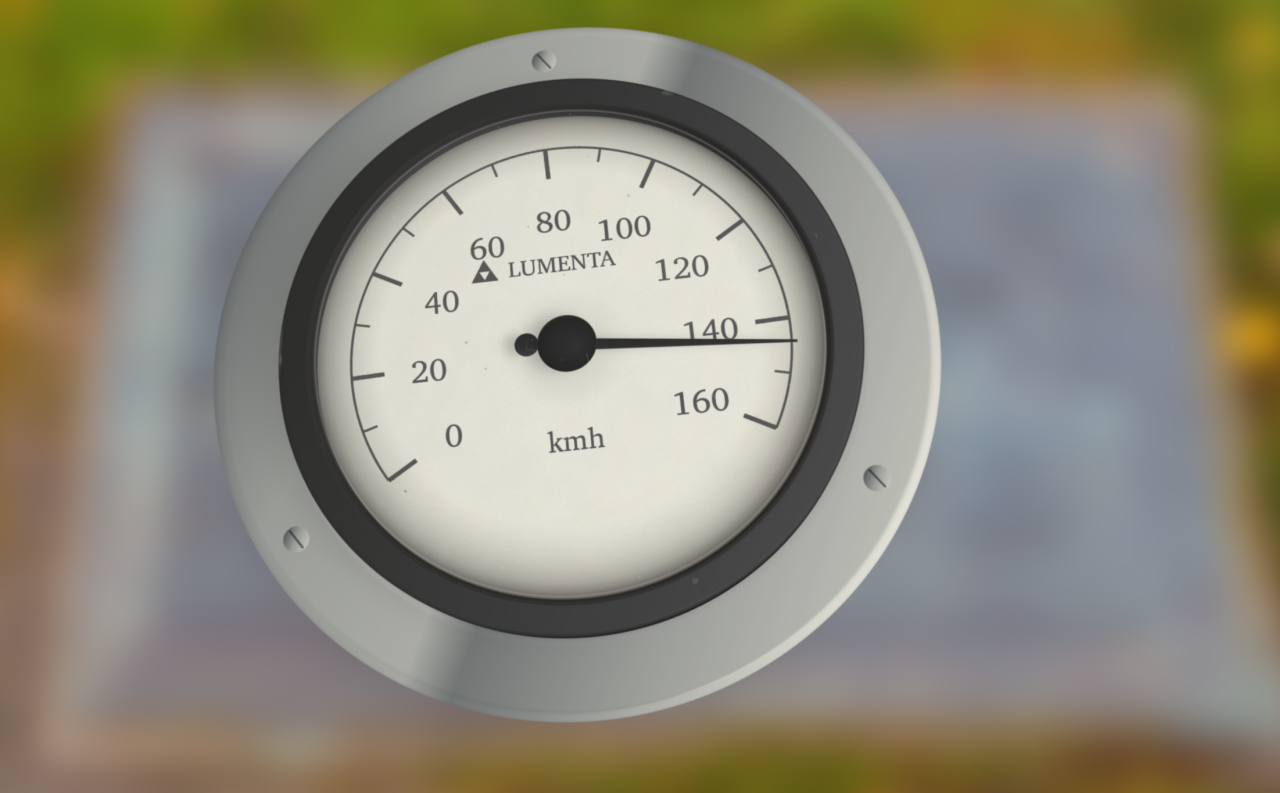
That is value=145 unit=km/h
